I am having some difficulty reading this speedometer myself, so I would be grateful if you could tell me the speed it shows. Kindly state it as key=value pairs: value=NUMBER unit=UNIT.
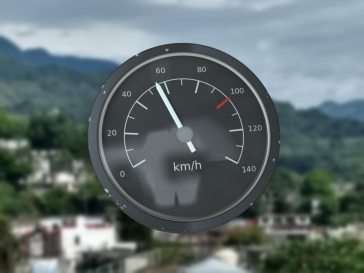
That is value=55 unit=km/h
